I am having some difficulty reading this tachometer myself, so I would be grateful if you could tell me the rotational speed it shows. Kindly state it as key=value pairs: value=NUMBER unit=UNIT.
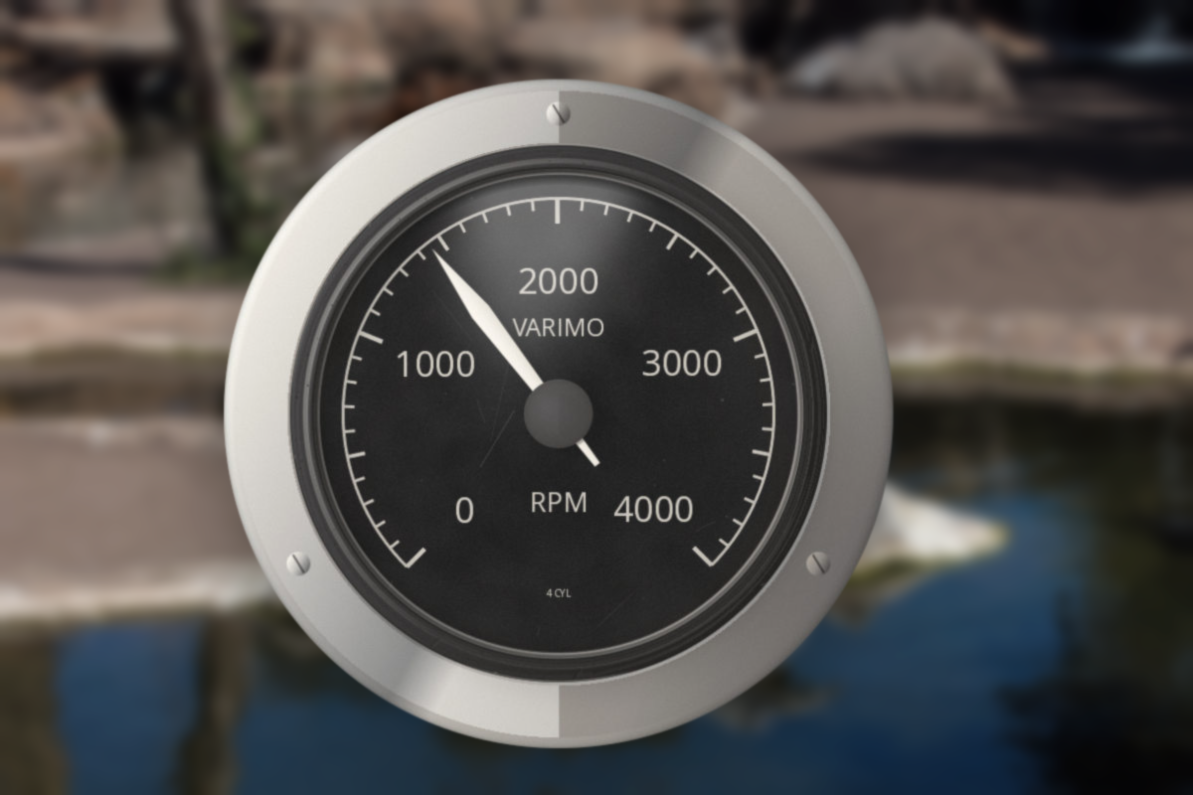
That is value=1450 unit=rpm
